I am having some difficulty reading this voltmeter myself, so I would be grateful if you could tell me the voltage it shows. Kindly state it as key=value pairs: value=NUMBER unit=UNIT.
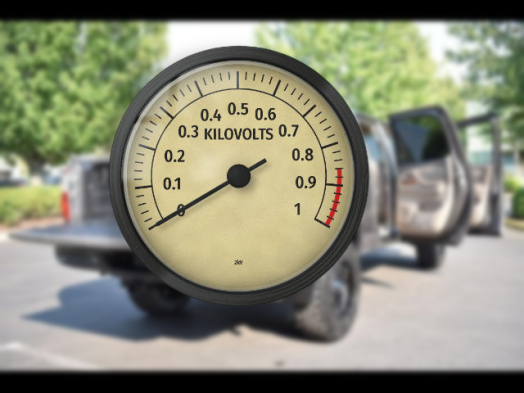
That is value=0 unit=kV
